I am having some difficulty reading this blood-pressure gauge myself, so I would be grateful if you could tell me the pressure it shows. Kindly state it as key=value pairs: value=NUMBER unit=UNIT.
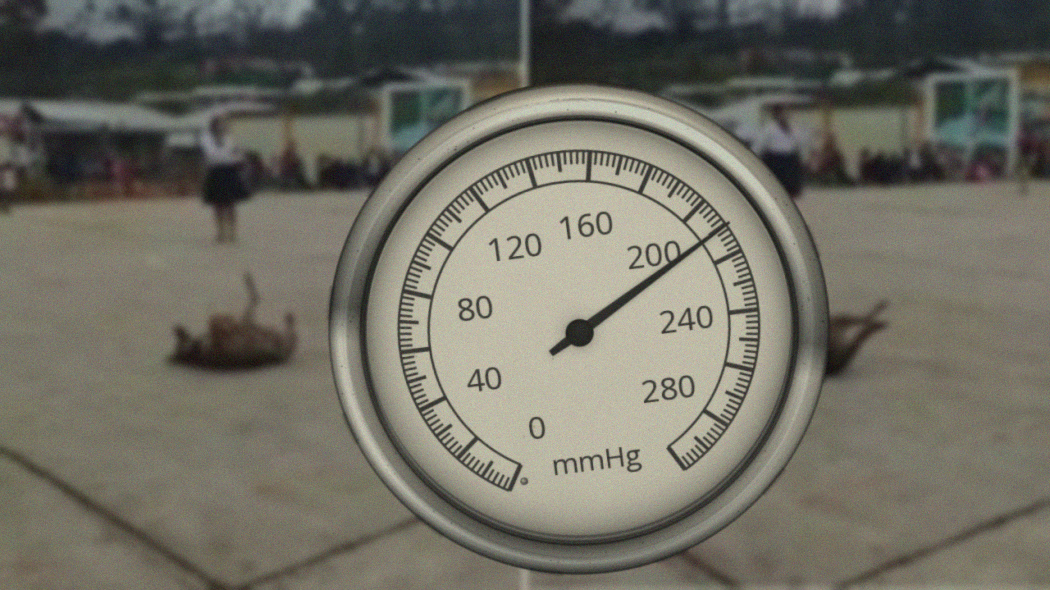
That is value=210 unit=mmHg
